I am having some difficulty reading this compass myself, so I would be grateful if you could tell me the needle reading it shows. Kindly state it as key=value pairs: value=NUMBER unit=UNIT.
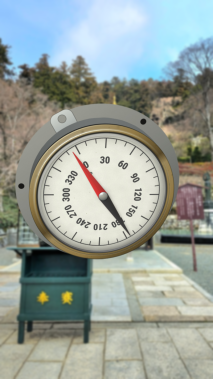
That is value=355 unit=°
